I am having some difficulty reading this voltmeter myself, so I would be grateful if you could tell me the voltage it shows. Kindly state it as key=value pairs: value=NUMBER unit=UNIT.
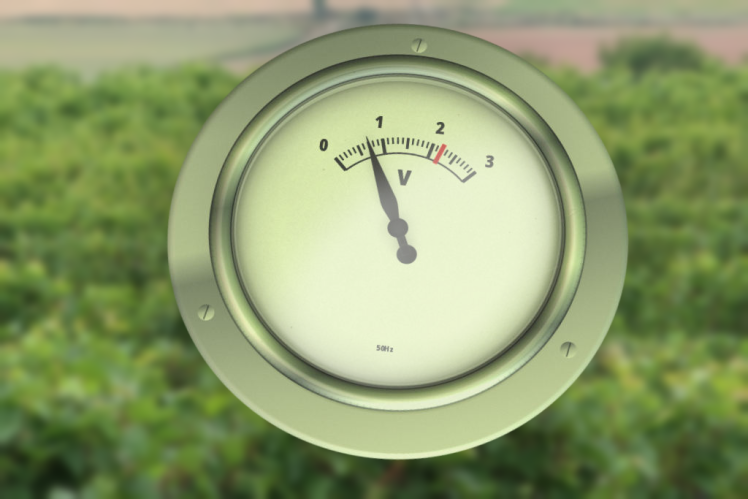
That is value=0.7 unit=V
